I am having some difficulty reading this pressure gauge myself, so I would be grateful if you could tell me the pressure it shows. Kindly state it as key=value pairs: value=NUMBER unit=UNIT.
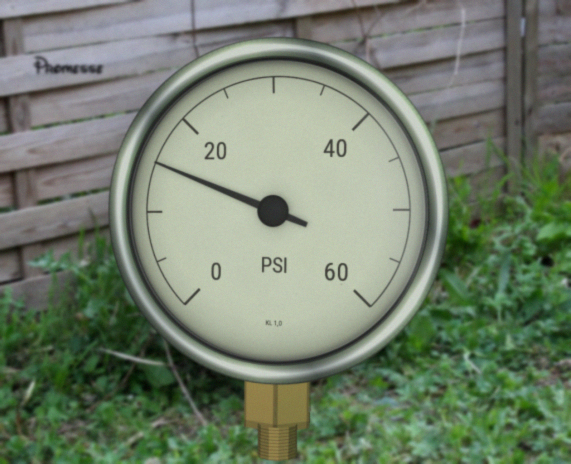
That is value=15 unit=psi
